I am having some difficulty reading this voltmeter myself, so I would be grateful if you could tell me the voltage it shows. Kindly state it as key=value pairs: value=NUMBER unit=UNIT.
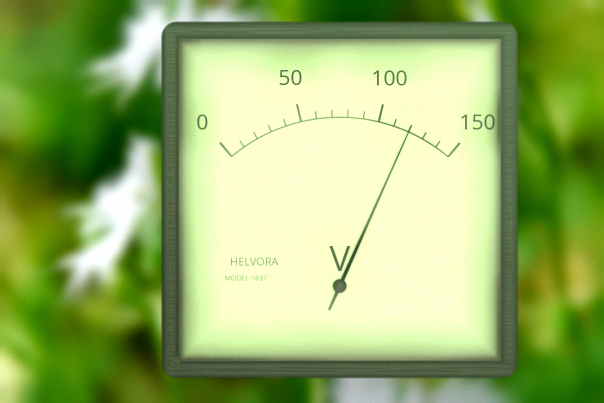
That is value=120 unit=V
